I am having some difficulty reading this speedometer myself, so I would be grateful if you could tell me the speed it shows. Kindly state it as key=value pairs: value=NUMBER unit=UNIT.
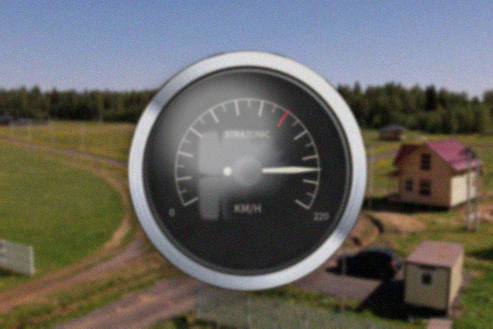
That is value=190 unit=km/h
